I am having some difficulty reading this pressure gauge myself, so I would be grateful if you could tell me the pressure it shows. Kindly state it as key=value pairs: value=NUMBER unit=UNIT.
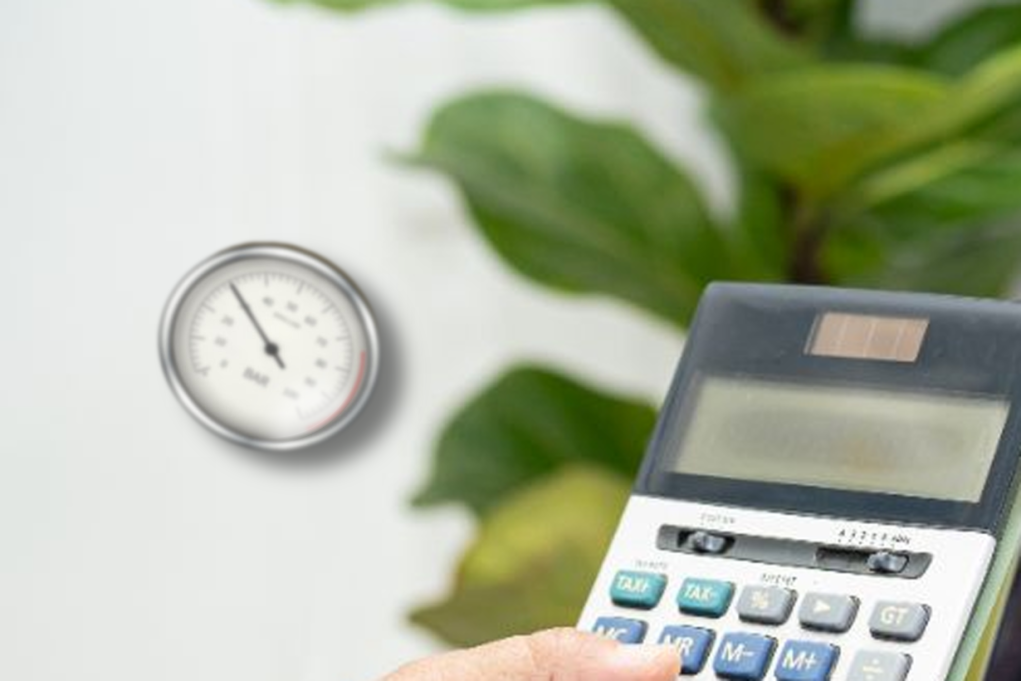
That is value=30 unit=bar
